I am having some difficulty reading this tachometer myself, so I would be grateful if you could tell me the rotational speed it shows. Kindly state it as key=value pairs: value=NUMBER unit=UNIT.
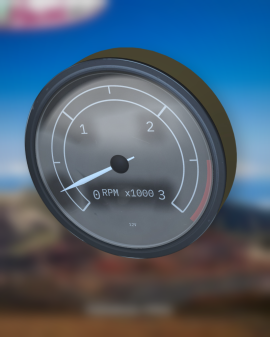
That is value=250 unit=rpm
